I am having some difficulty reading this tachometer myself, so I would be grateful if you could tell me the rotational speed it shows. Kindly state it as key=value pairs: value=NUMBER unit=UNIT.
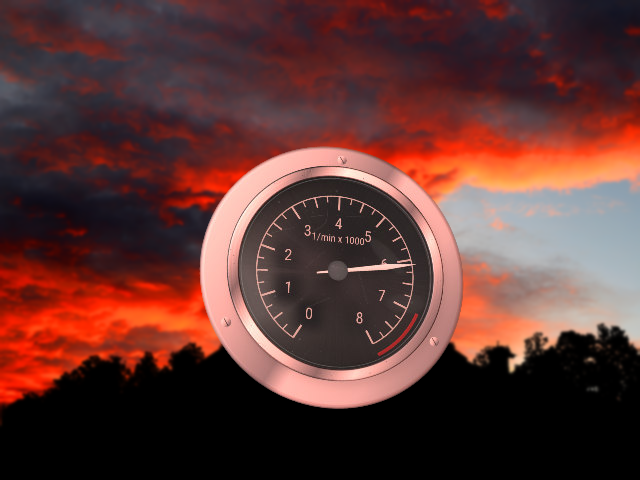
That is value=6125 unit=rpm
